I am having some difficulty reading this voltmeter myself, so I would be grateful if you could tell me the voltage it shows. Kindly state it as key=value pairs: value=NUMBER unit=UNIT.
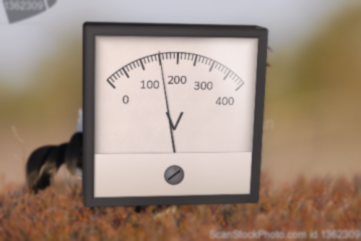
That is value=150 unit=V
